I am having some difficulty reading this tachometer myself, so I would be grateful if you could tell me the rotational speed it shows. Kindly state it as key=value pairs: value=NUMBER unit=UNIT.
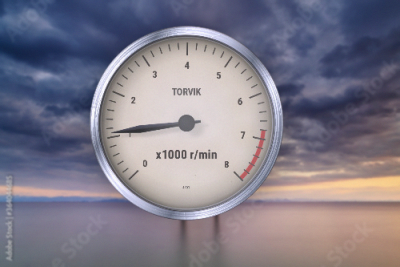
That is value=1100 unit=rpm
